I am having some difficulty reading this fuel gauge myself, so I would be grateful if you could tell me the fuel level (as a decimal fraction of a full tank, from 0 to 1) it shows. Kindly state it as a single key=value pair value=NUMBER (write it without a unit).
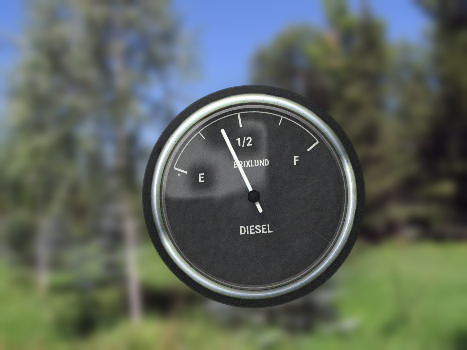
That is value=0.375
